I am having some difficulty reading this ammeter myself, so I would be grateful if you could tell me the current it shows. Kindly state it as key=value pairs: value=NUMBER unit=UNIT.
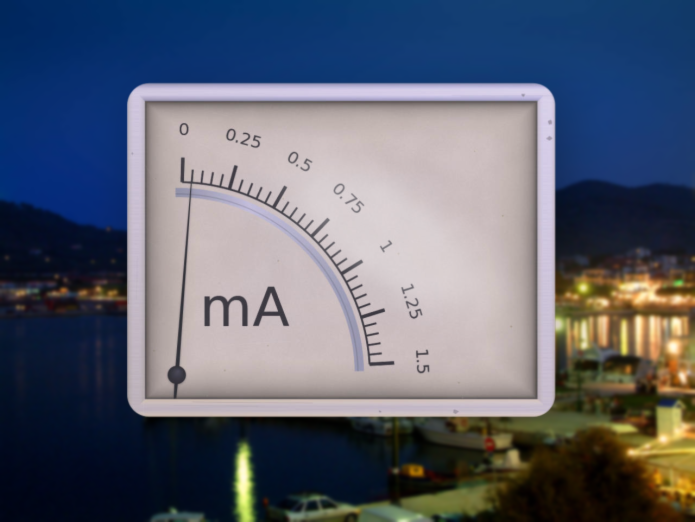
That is value=0.05 unit=mA
